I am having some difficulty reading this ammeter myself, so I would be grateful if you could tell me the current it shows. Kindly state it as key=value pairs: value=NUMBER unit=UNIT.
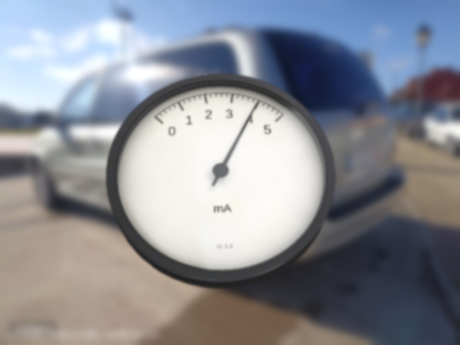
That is value=4 unit=mA
